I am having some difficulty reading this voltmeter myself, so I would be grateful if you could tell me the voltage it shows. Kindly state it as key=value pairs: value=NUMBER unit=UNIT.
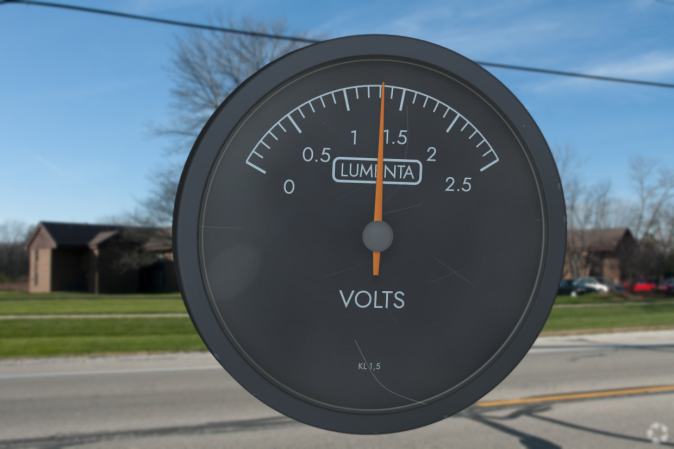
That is value=1.3 unit=V
